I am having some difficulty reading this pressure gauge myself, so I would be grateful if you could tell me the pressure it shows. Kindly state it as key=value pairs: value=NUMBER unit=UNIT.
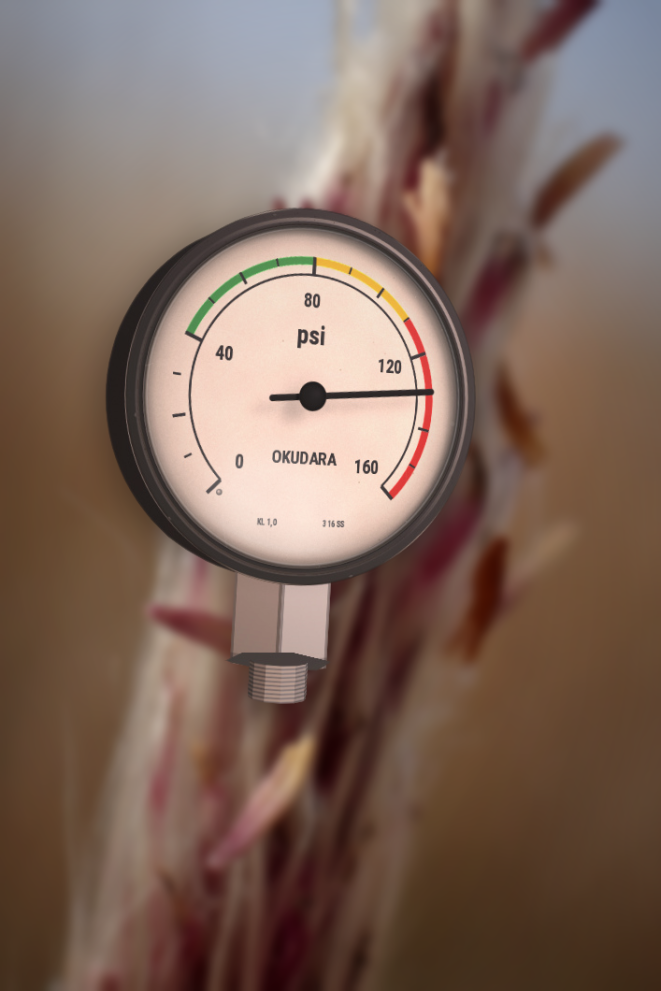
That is value=130 unit=psi
